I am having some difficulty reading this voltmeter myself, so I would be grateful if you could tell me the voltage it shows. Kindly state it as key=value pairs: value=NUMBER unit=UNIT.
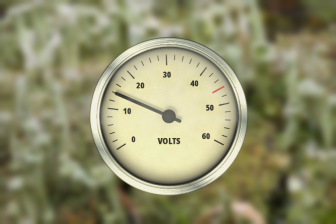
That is value=14 unit=V
